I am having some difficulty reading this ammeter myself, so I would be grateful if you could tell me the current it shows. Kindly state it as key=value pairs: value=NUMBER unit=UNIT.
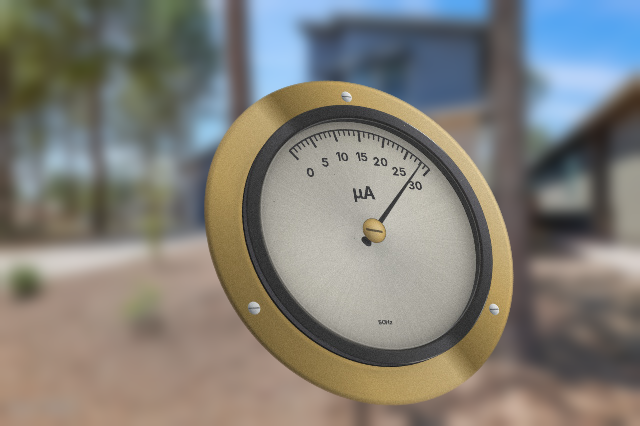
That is value=28 unit=µA
